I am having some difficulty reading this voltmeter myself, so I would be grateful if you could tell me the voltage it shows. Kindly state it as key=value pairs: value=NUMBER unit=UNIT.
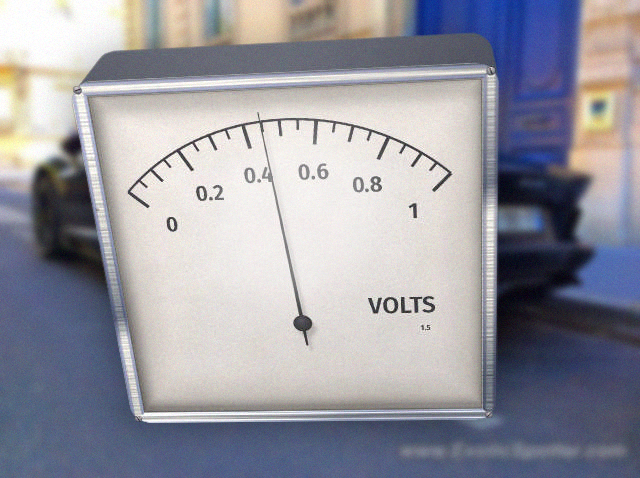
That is value=0.45 unit=V
